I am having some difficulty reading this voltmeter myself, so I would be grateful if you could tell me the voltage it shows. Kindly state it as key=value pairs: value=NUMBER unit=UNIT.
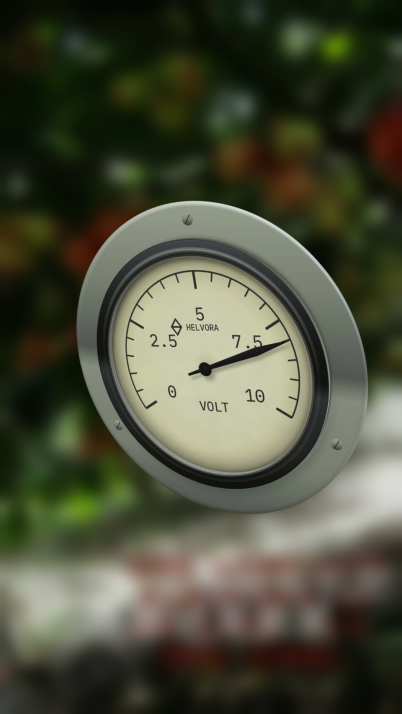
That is value=8 unit=V
